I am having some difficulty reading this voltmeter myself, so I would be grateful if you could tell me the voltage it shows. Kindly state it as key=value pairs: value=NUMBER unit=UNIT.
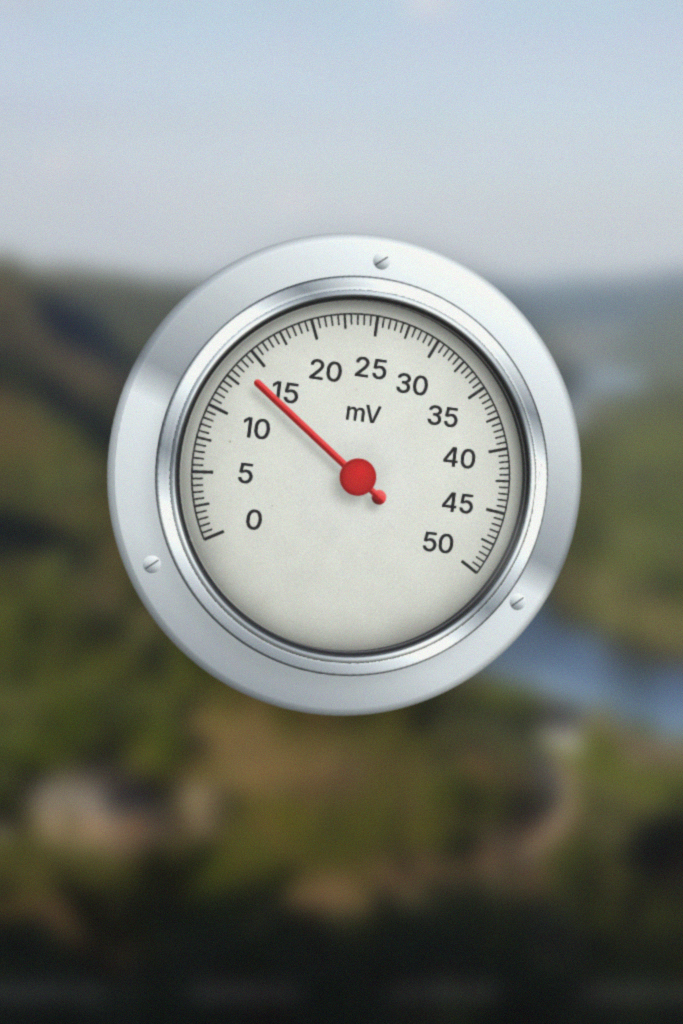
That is value=13.5 unit=mV
